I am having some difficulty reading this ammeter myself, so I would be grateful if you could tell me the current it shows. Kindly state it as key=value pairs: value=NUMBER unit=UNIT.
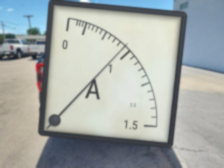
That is value=0.95 unit=A
